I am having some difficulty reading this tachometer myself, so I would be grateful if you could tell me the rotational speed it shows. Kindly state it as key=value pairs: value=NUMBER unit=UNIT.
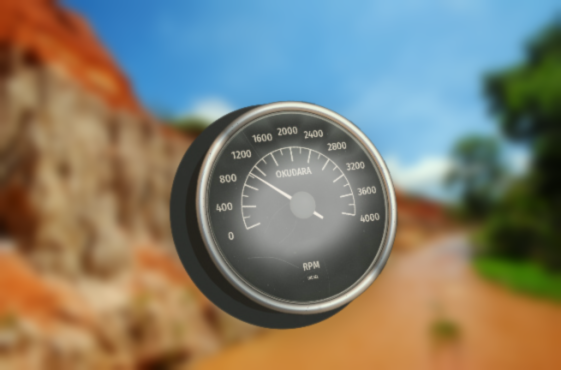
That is value=1000 unit=rpm
